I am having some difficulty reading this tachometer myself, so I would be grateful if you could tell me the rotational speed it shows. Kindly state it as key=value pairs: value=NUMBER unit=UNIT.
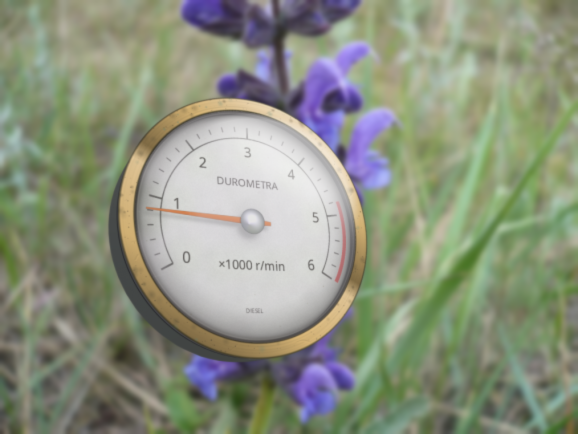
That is value=800 unit=rpm
